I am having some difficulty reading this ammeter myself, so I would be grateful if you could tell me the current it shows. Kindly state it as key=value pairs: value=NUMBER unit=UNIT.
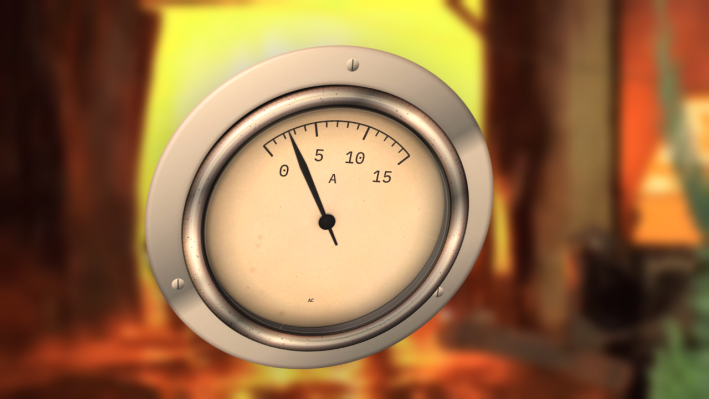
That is value=2.5 unit=A
